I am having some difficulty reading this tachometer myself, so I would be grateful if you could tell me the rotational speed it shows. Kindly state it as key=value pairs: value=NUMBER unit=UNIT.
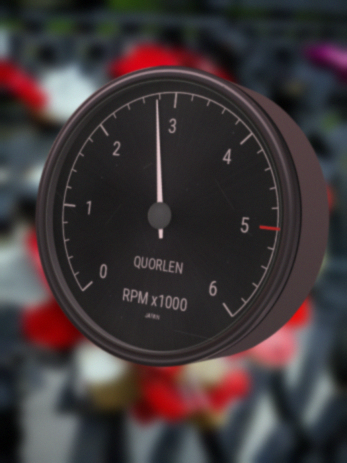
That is value=2800 unit=rpm
